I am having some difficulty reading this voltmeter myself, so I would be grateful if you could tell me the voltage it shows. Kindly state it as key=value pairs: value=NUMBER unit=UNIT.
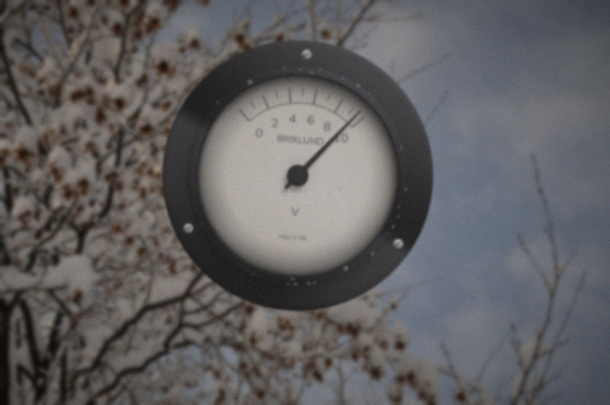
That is value=9.5 unit=V
